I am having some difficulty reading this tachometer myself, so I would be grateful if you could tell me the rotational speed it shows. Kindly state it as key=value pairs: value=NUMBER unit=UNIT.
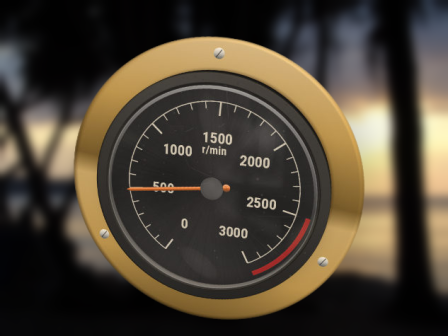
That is value=500 unit=rpm
